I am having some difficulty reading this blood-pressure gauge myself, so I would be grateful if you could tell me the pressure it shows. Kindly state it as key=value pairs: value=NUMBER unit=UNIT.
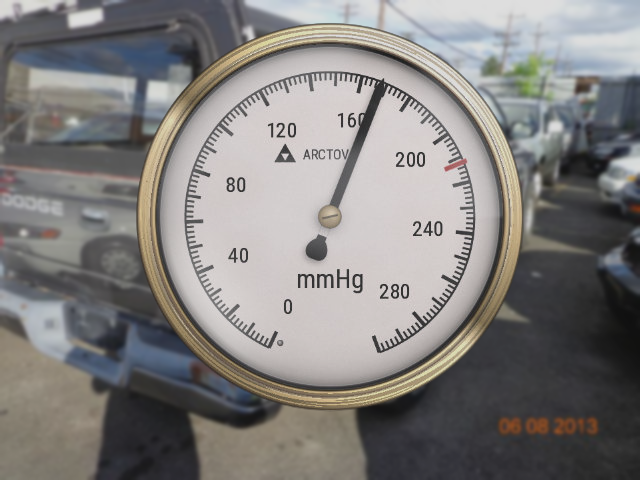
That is value=168 unit=mmHg
